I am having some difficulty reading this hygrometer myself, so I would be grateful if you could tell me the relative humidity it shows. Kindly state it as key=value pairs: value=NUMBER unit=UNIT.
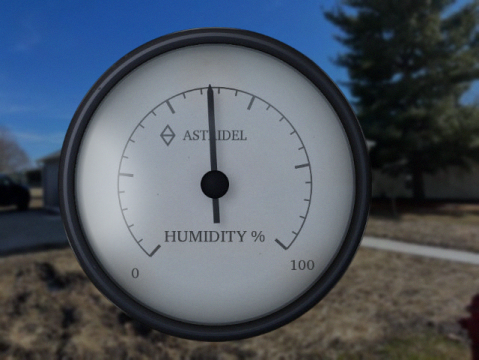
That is value=50 unit=%
